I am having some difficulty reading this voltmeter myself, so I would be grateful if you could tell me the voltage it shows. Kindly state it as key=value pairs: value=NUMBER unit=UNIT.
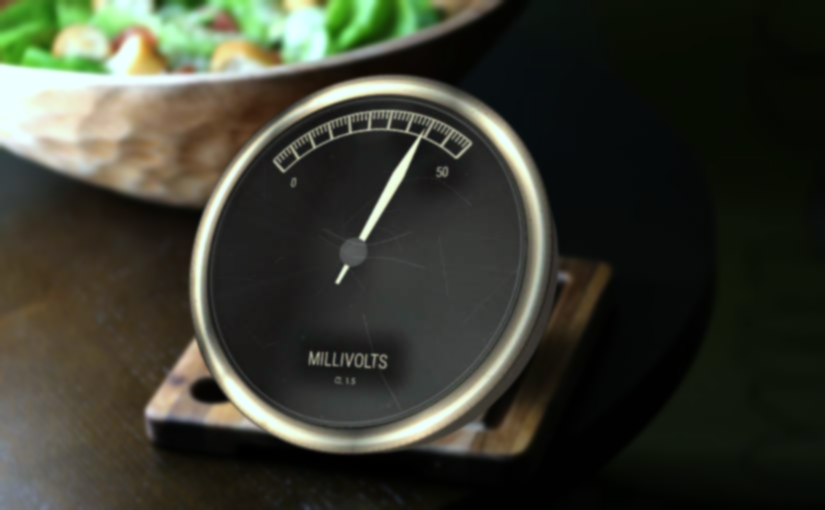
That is value=40 unit=mV
